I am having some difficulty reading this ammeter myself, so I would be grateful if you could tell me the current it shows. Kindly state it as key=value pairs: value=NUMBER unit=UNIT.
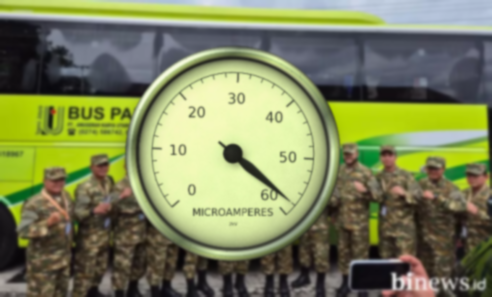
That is value=58 unit=µA
